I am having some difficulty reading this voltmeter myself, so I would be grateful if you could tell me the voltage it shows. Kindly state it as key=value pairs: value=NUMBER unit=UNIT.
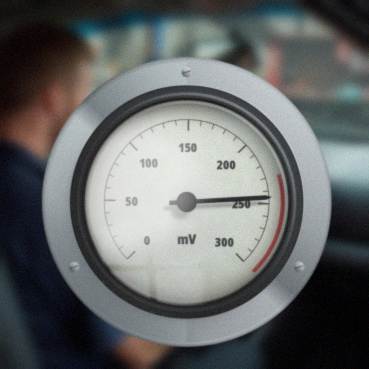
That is value=245 unit=mV
